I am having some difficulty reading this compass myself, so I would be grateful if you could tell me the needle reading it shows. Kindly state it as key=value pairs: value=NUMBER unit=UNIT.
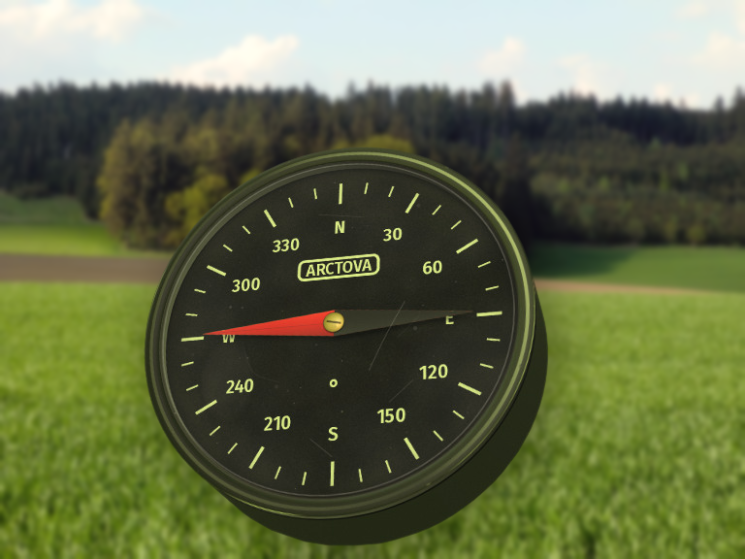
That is value=270 unit=°
